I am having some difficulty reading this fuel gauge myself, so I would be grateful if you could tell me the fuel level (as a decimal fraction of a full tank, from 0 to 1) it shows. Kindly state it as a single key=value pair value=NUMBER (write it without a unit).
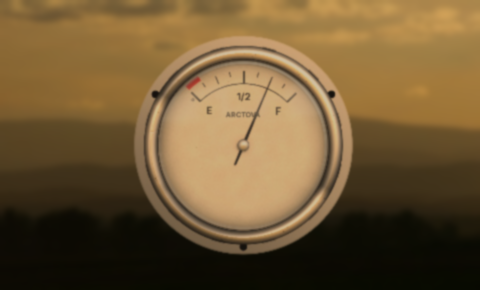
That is value=0.75
